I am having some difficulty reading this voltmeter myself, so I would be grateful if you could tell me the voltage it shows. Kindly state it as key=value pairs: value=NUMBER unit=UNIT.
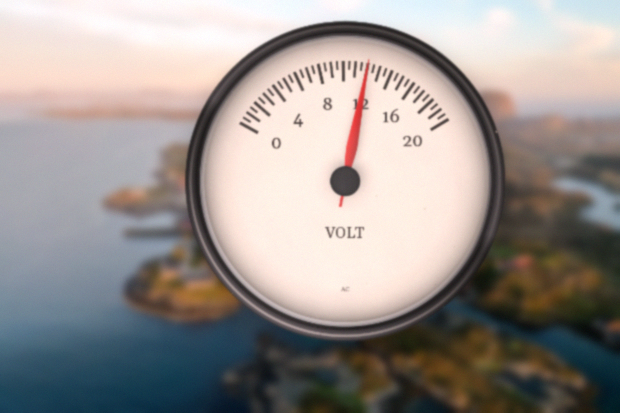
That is value=12 unit=V
